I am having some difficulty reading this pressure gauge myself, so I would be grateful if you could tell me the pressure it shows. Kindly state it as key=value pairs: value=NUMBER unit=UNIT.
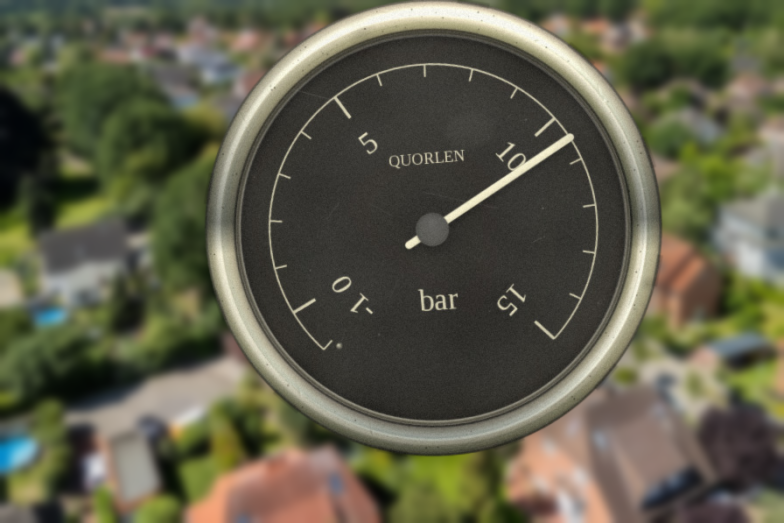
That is value=10.5 unit=bar
